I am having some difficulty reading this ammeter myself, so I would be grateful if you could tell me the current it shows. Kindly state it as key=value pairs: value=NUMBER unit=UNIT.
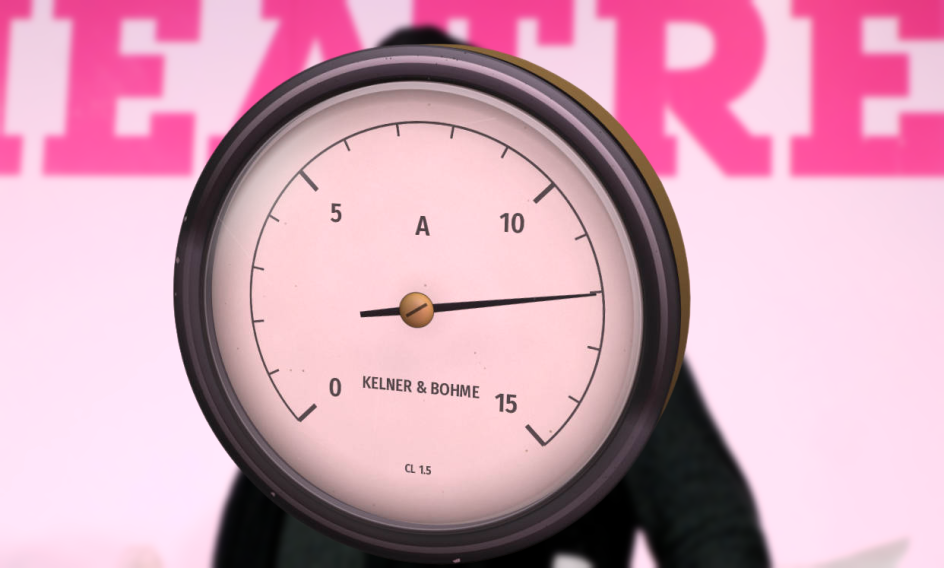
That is value=12 unit=A
